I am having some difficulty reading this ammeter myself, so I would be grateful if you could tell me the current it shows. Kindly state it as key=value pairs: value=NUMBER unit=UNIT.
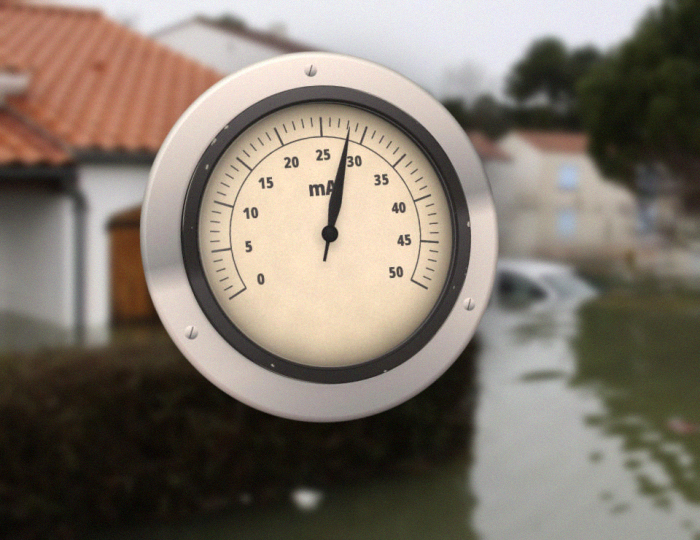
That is value=28 unit=mA
